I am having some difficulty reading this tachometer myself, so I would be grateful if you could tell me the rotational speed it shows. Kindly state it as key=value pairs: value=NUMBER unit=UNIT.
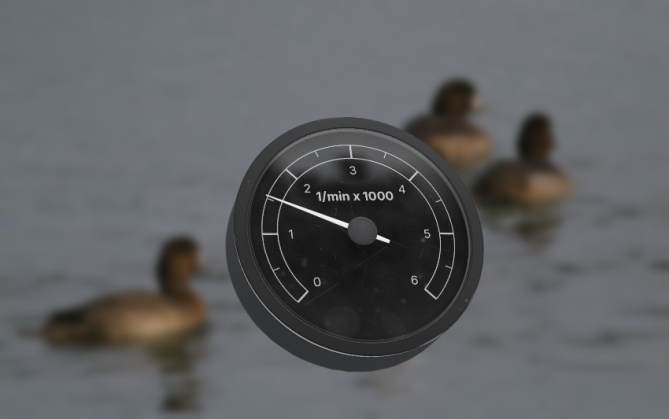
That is value=1500 unit=rpm
